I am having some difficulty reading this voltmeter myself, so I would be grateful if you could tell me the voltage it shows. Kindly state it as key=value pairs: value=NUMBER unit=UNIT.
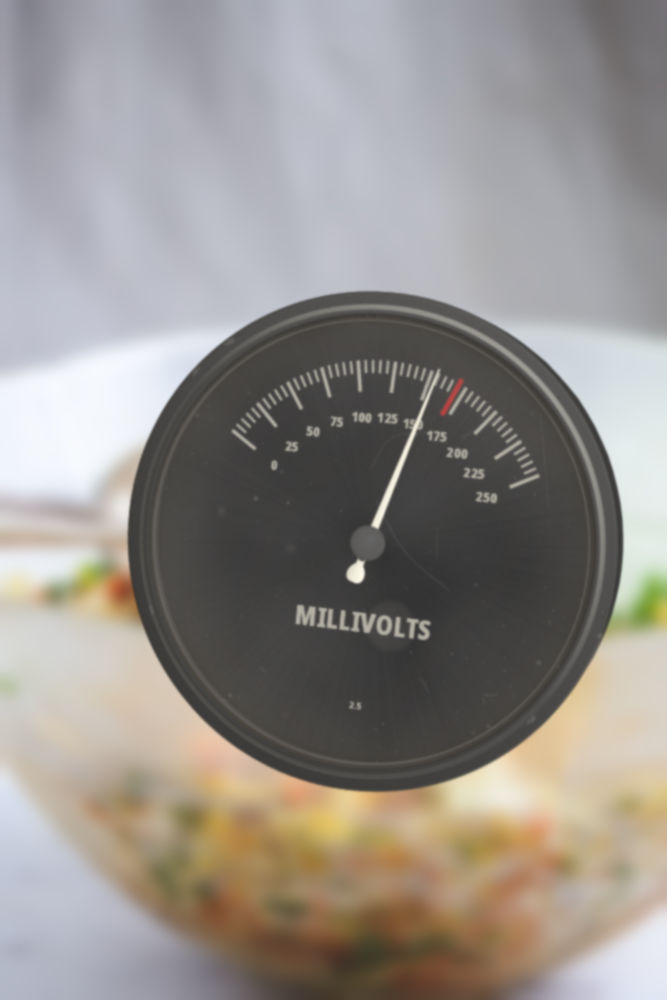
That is value=155 unit=mV
